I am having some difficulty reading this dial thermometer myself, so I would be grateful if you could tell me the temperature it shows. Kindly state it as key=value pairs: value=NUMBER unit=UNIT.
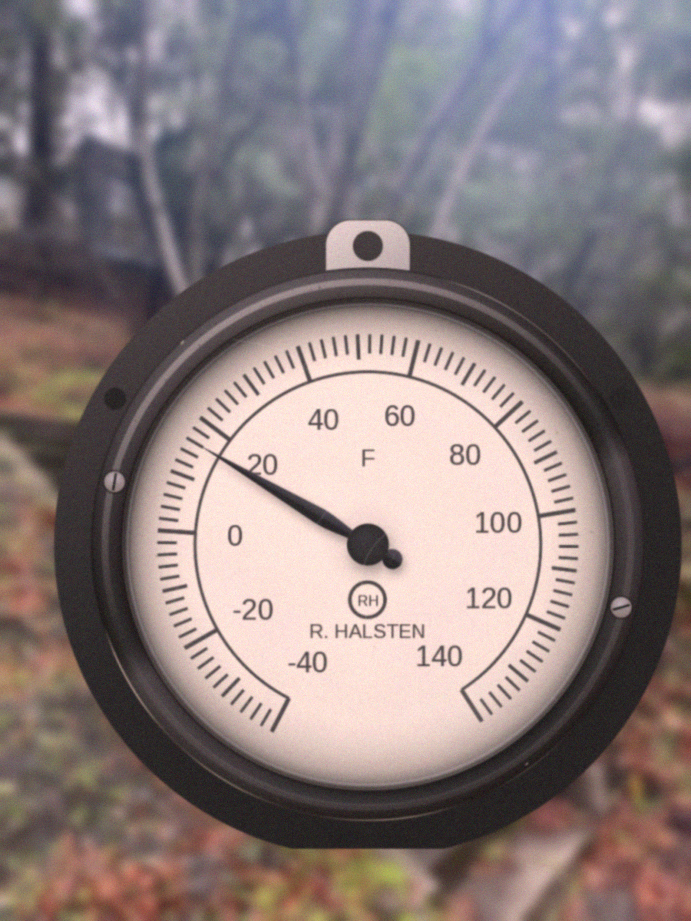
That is value=16 unit=°F
